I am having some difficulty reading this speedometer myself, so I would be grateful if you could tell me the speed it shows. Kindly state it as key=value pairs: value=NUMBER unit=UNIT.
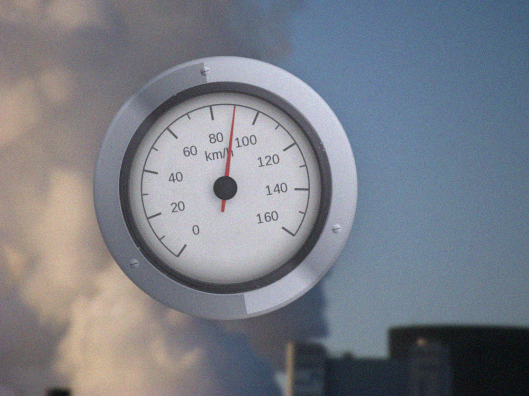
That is value=90 unit=km/h
